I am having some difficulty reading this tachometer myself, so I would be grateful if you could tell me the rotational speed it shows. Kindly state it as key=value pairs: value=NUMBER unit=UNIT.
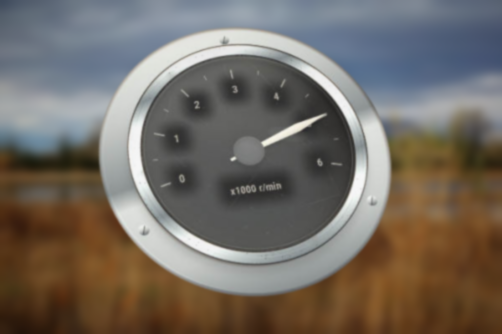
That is value=5000 unit=rpm
